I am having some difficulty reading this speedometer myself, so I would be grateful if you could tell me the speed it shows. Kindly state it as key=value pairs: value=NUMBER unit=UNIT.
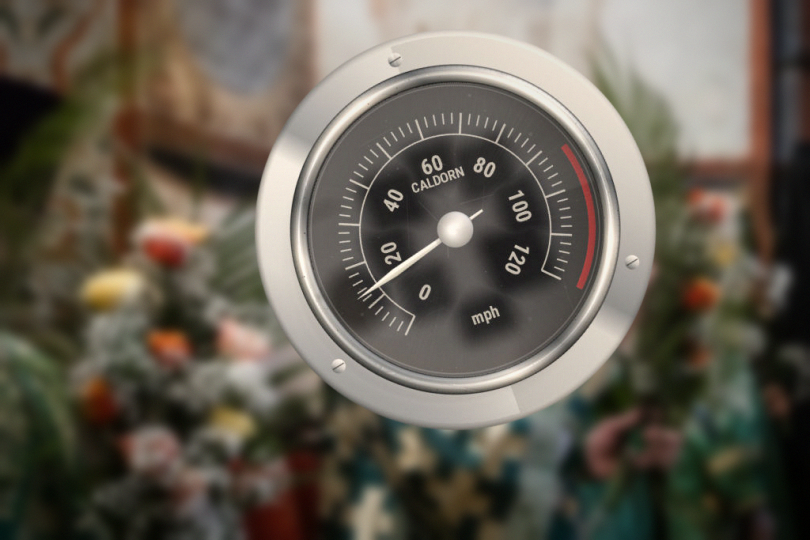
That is value=13 unit=mph
